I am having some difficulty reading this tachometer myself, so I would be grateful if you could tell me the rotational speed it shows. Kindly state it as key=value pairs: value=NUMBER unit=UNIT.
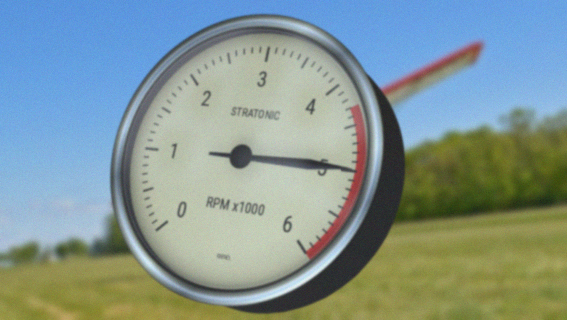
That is value=5000 unit=rpm
